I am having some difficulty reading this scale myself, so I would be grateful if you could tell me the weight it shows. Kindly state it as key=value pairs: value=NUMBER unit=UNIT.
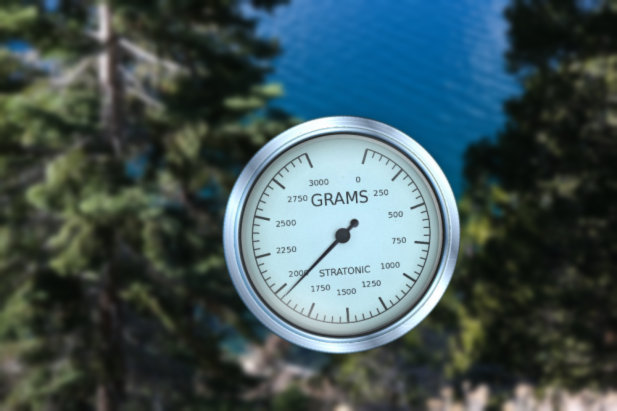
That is value=1950 unit=g
